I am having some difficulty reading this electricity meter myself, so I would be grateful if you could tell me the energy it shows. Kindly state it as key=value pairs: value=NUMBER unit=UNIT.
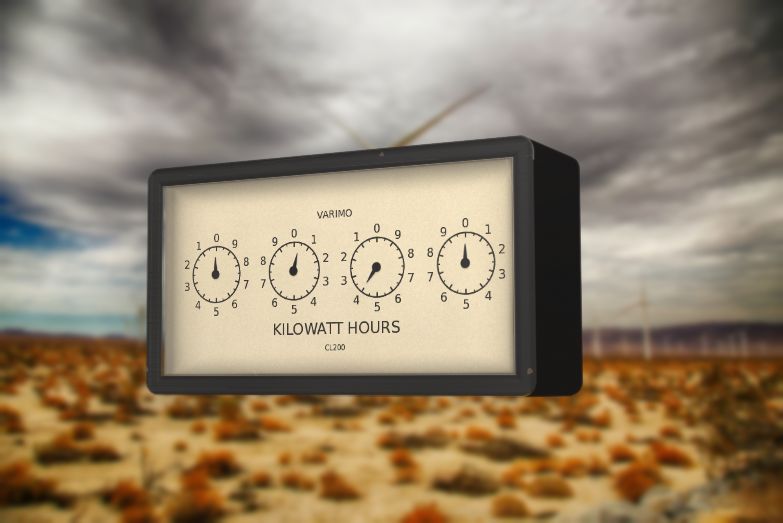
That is value=40 unit=kWh
